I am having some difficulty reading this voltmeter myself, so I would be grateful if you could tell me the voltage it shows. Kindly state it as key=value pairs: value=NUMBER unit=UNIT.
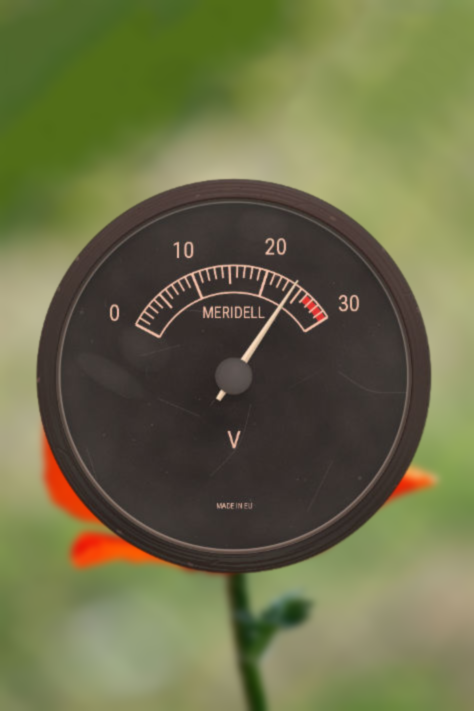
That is value=24 unit=V
